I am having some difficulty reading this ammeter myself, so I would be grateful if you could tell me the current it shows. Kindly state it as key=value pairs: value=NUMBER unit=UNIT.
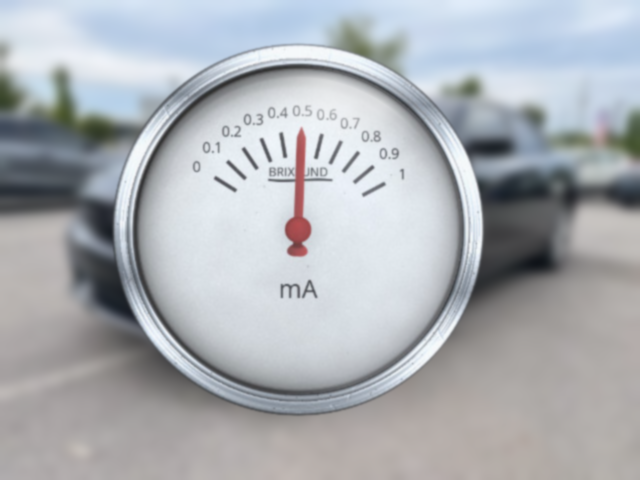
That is value=0.5 unit=mA
